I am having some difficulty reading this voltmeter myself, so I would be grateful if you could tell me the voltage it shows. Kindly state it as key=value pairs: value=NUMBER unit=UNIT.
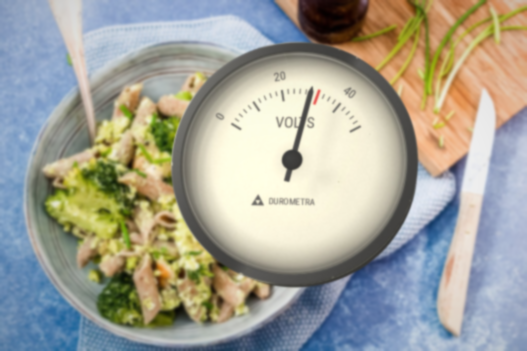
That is value=30 unit=V
